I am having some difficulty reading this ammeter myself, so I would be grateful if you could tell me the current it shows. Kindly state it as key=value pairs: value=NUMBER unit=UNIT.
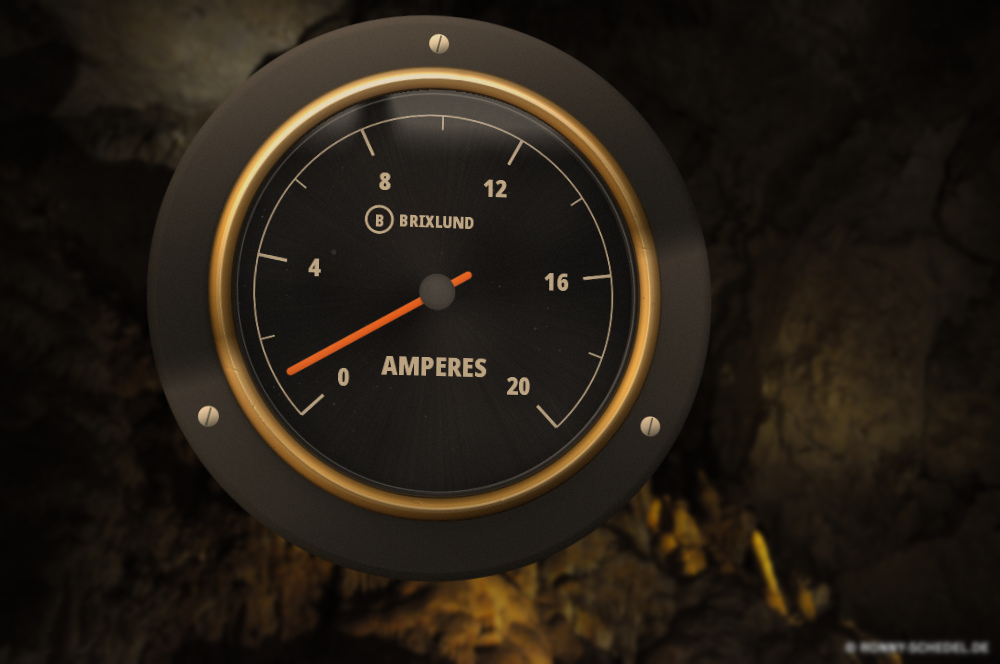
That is value=1 unit=A
